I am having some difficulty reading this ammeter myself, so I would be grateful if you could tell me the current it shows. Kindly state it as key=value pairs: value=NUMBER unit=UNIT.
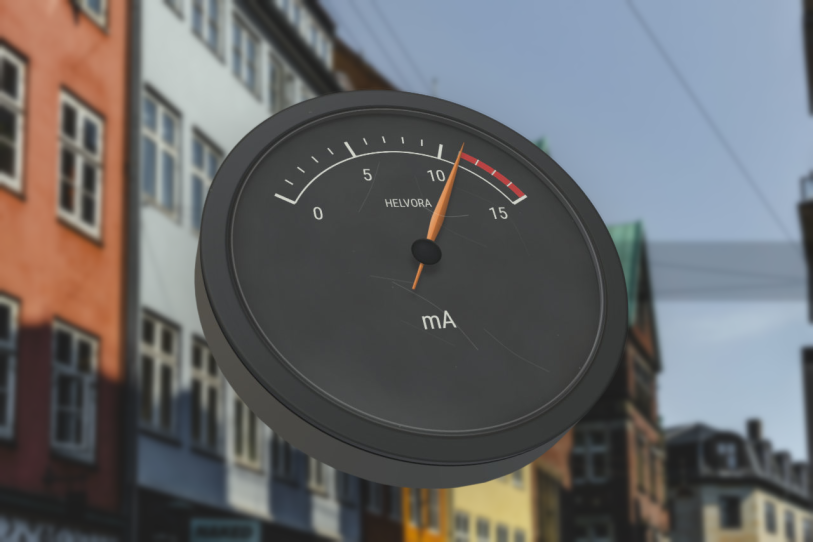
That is value=11 unit=mA
